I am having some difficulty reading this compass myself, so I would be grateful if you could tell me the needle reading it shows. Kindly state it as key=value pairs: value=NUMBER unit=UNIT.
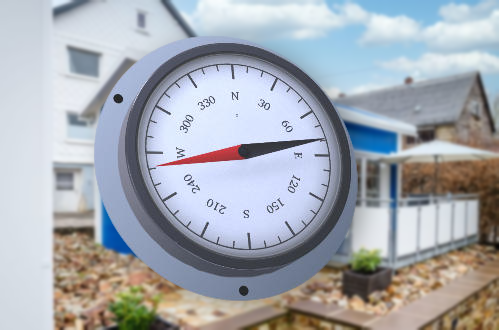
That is value=260 unit=°
